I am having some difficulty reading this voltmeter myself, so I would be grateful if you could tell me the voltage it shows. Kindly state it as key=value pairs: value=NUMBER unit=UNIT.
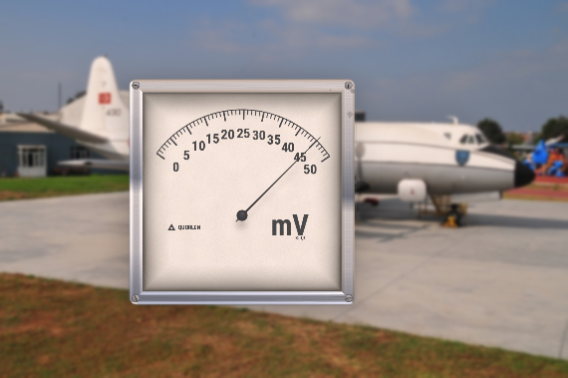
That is value=45 unit=mV
